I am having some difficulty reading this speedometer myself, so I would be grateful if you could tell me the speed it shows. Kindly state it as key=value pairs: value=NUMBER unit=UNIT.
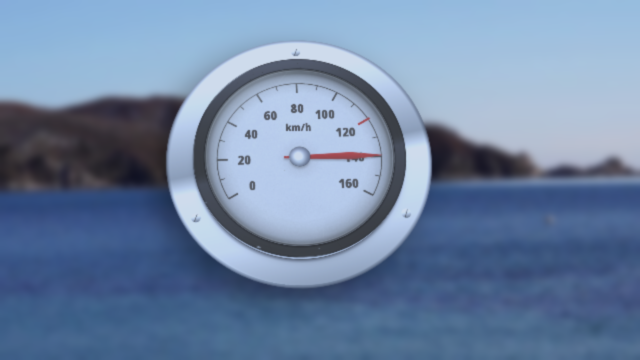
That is value=140 unit=km/h
